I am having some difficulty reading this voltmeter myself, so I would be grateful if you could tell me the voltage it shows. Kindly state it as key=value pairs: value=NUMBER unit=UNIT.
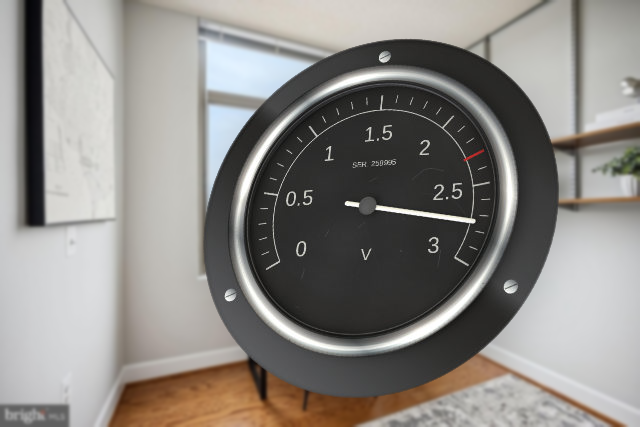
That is value=2.75 unit=V
